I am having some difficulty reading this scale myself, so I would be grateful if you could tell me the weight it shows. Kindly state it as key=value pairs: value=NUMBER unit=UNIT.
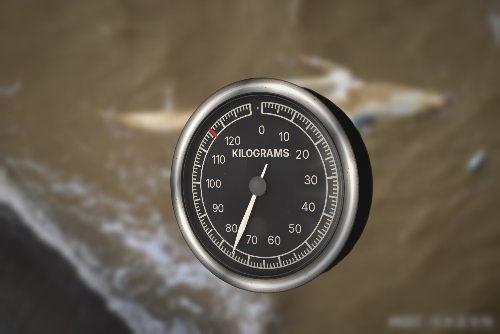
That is value=75 unit=kg
